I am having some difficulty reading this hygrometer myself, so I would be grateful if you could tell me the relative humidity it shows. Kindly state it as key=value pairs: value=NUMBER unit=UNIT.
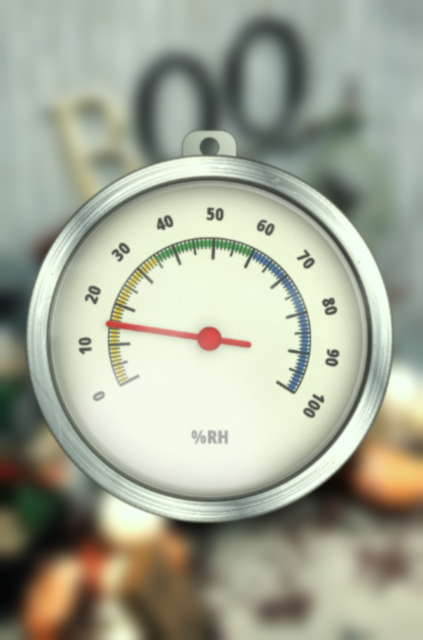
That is value=15 unit=%
